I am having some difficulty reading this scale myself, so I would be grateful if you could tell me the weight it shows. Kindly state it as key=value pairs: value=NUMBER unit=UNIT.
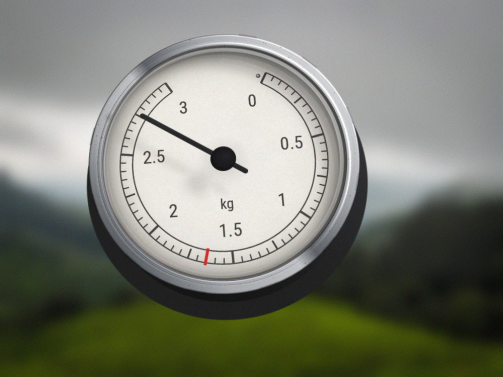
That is value=2.75 unit=kg
